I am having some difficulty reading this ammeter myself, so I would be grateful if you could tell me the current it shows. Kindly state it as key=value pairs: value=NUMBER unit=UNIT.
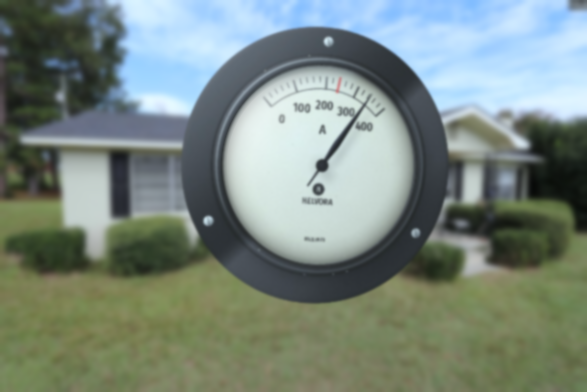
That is value=340 unit=A
